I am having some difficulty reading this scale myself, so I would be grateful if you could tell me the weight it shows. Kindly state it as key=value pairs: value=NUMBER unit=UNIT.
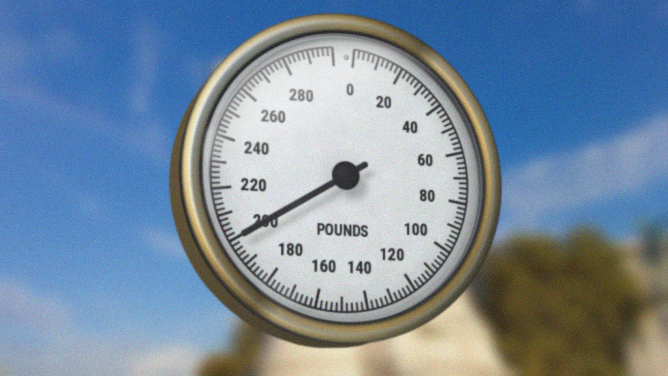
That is value=200 unit=lb
